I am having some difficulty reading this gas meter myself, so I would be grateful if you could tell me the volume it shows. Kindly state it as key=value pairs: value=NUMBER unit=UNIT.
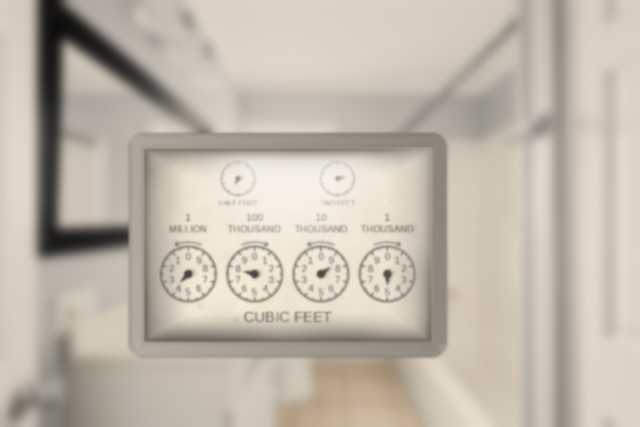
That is value=378500 unit=ft³
